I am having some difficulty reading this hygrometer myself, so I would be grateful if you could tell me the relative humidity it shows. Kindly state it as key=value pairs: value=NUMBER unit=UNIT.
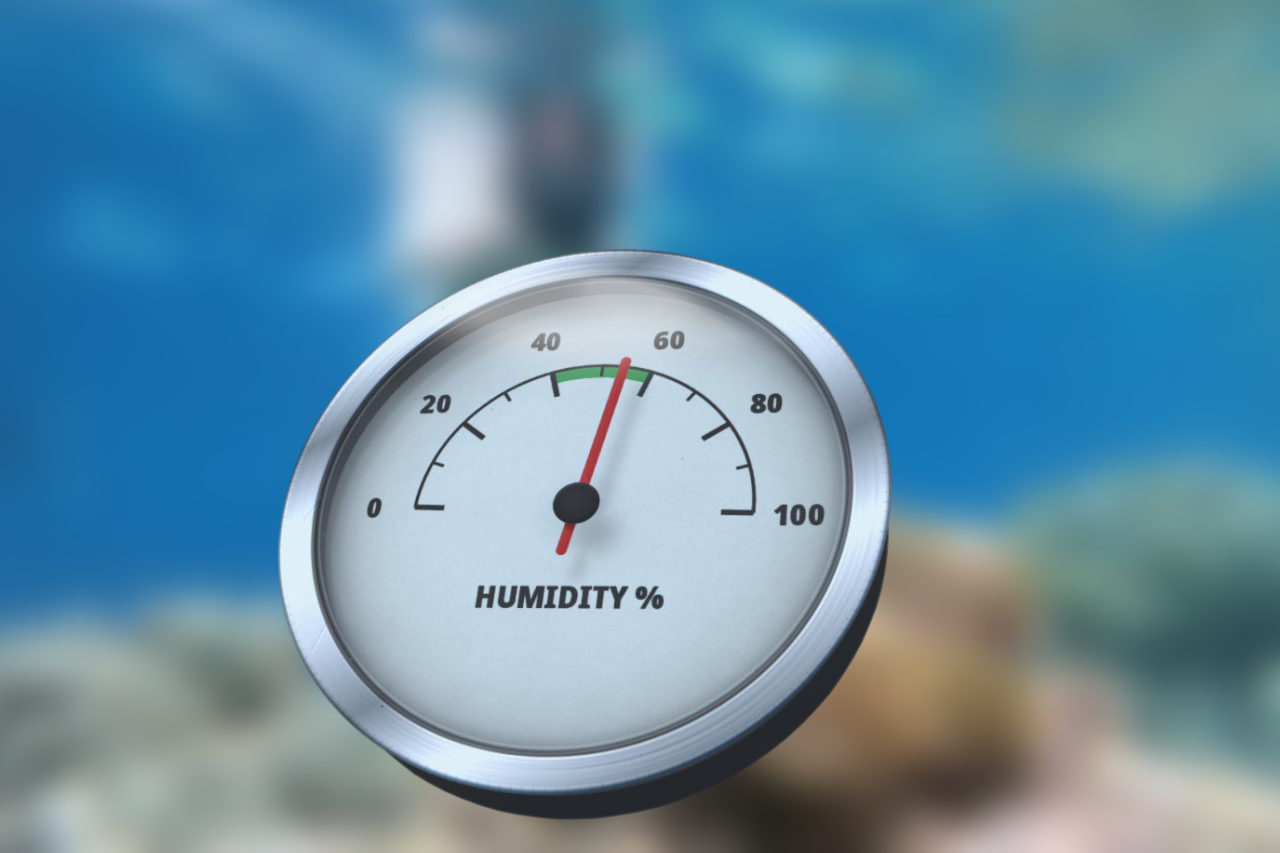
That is value=55 unit=%
